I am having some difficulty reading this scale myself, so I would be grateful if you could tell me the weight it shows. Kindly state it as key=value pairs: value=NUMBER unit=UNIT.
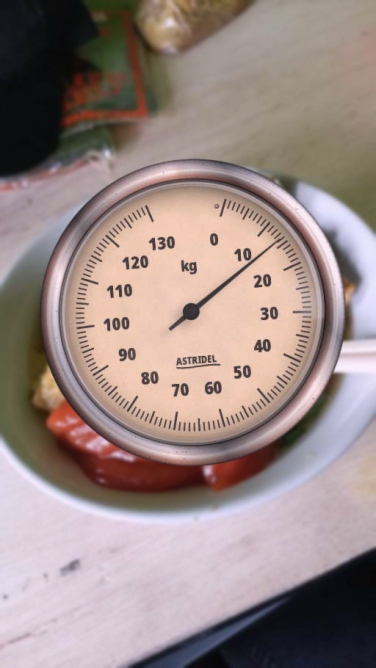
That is value=14 unit=kg
